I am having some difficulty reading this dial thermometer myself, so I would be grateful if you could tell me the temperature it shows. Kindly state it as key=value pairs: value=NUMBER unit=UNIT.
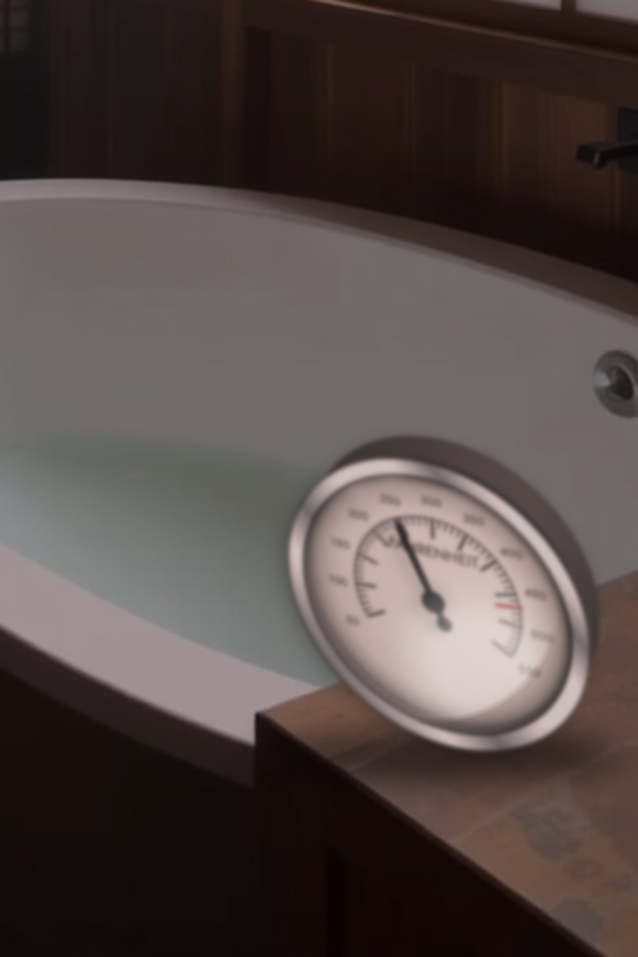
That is value=250 unit=°F
